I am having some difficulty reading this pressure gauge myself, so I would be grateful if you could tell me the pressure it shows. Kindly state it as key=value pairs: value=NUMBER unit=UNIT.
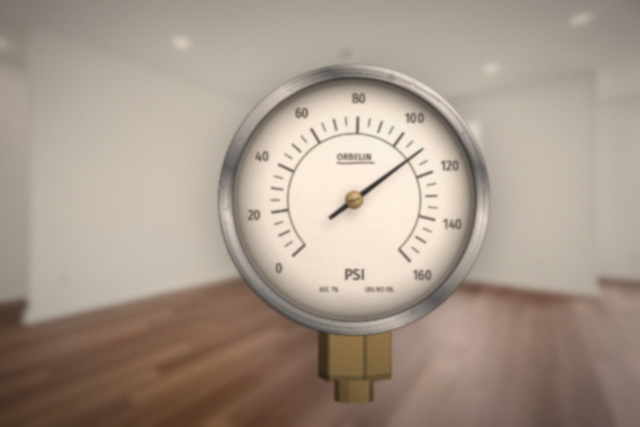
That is value=110 unit=psi
